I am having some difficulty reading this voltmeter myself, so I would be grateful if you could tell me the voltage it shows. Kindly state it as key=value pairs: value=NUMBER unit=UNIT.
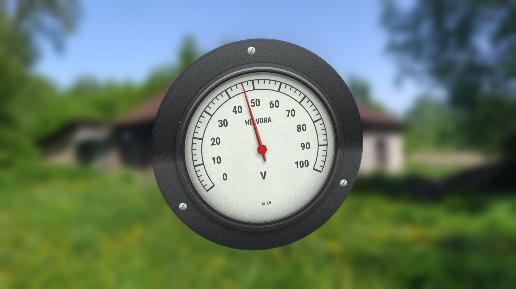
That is value=46 unit=V
